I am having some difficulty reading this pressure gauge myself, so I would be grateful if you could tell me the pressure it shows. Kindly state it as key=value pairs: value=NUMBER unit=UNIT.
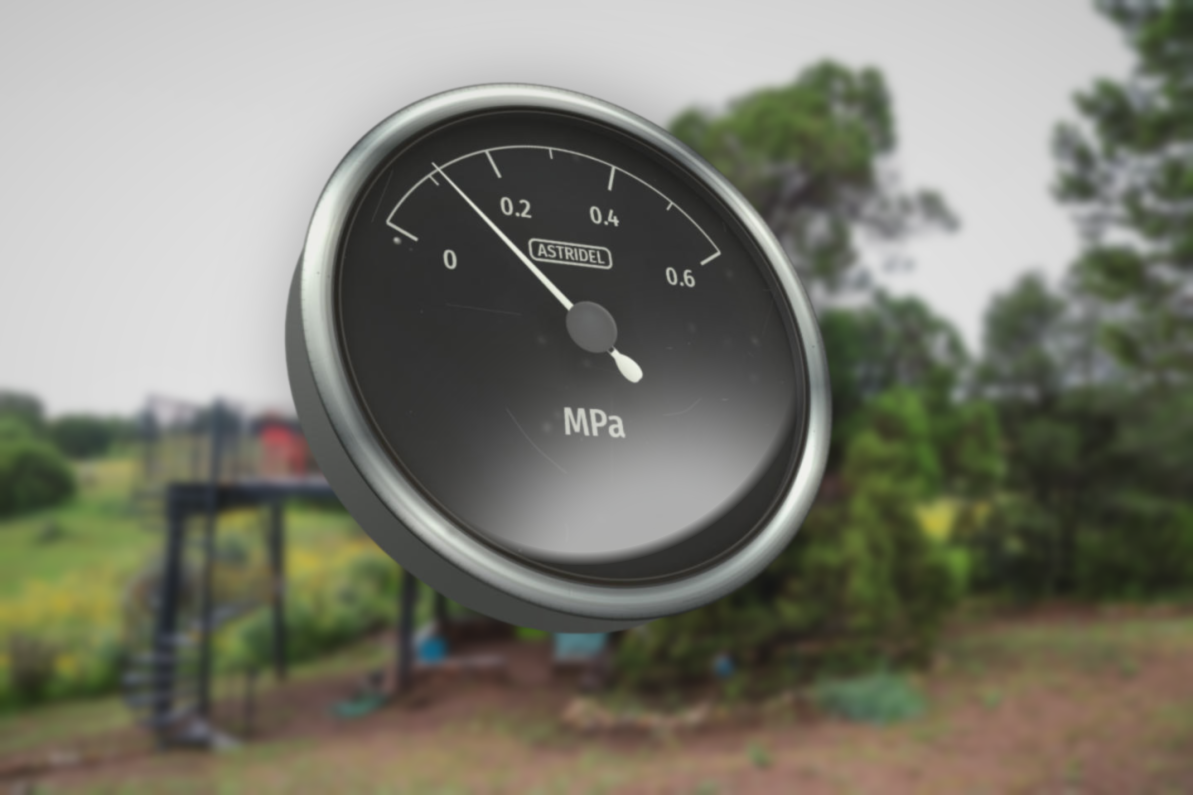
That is value=0.1 unit=MPa
